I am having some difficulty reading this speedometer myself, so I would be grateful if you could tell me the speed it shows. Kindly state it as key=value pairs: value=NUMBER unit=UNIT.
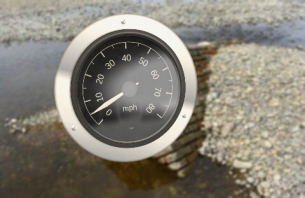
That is value=5 unit=mph
